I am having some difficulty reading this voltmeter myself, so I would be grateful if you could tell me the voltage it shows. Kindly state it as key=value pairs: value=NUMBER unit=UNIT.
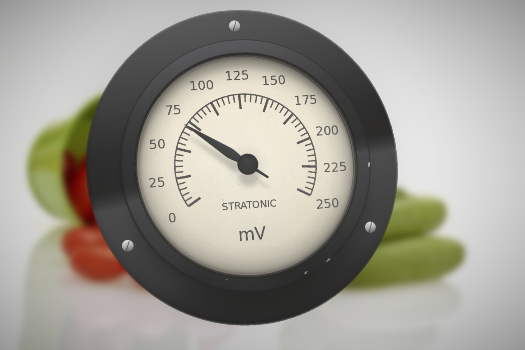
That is value=70 unit=mV
